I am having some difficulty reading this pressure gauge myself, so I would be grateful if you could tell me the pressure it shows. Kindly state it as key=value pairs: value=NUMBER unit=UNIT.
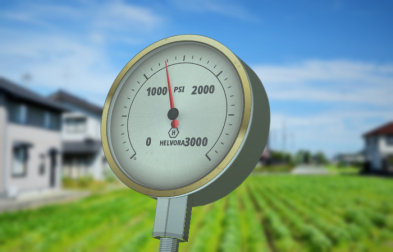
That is value=1300 unit=psi
